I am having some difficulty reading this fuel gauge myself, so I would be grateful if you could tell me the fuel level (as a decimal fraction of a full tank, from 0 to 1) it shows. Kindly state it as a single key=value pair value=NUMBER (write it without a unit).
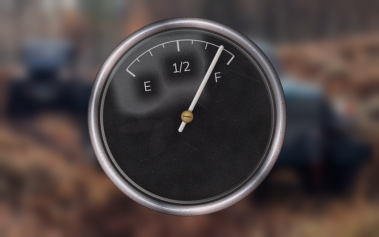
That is value=0.875
